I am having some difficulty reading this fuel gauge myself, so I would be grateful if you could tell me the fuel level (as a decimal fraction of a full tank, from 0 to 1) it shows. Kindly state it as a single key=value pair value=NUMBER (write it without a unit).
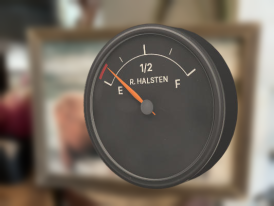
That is value=0.125
